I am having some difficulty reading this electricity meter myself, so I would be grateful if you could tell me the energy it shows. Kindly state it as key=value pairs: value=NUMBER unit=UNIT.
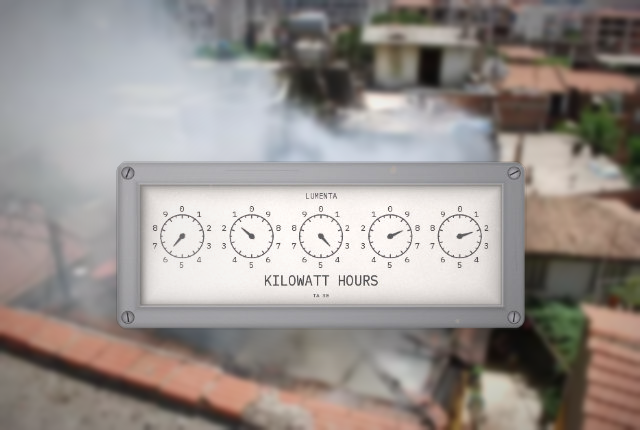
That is value=61382 unit=kWh
